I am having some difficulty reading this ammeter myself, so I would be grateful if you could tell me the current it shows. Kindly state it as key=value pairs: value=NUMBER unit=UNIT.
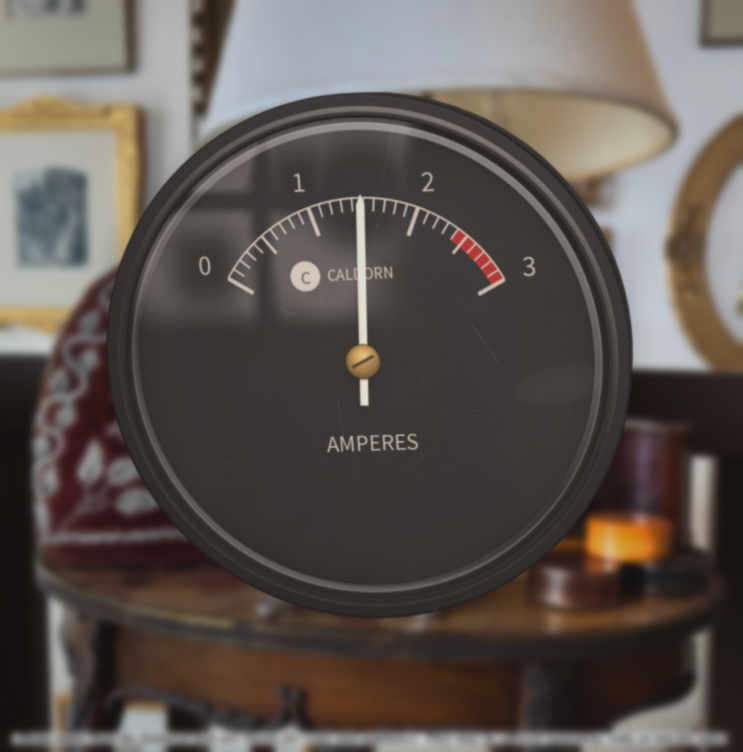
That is value=1.5 unit=A
